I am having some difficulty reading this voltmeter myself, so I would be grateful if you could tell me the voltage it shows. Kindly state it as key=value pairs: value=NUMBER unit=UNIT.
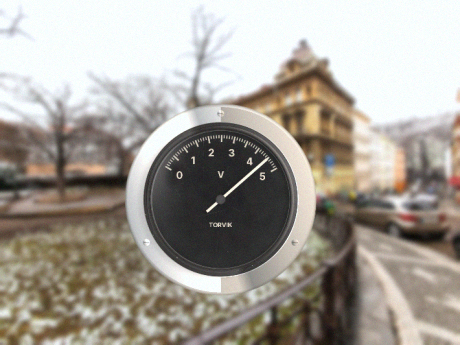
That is value=4.5 unit=V
